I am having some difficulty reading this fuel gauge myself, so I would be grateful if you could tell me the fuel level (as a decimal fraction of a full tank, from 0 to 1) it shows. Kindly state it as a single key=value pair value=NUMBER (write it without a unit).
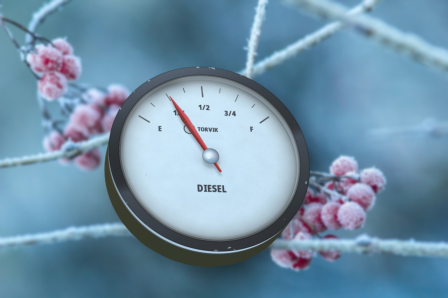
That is value=0.25
